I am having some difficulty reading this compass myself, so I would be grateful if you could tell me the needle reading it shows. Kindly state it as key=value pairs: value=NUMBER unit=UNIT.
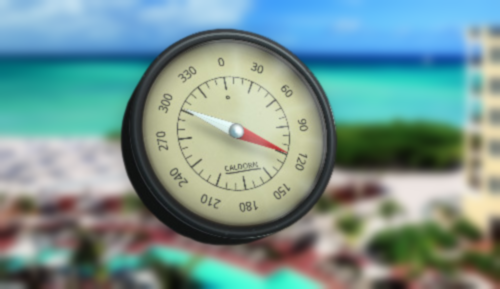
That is value=120 unit=°
